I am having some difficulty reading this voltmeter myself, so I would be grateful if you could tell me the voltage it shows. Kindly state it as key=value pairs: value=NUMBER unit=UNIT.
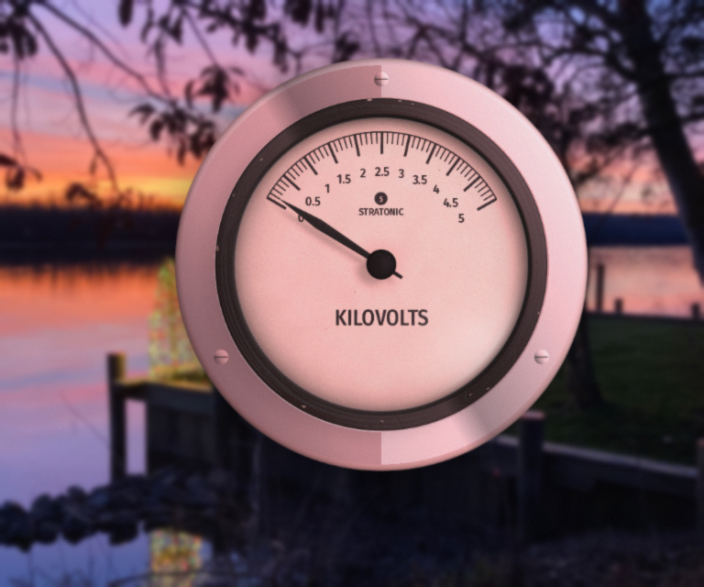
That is value=0.1 unit=kV
